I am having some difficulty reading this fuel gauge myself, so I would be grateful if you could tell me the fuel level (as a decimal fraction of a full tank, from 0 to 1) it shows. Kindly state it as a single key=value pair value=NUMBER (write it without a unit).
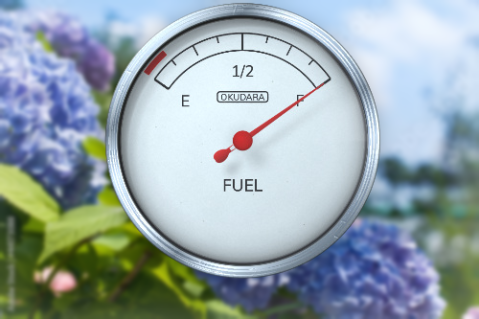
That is value=1
